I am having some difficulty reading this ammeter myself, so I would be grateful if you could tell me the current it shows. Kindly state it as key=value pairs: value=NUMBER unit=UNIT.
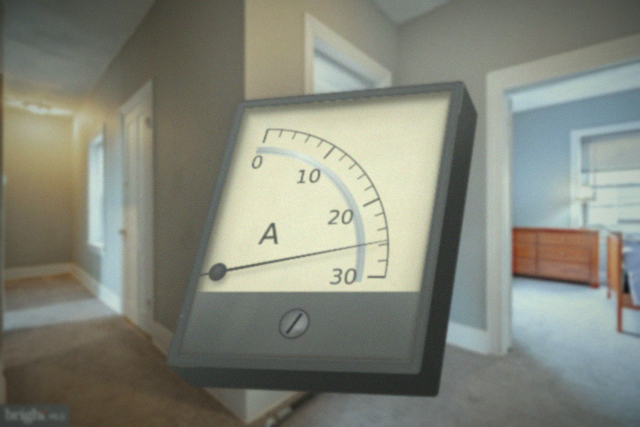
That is value=26 unit=A
